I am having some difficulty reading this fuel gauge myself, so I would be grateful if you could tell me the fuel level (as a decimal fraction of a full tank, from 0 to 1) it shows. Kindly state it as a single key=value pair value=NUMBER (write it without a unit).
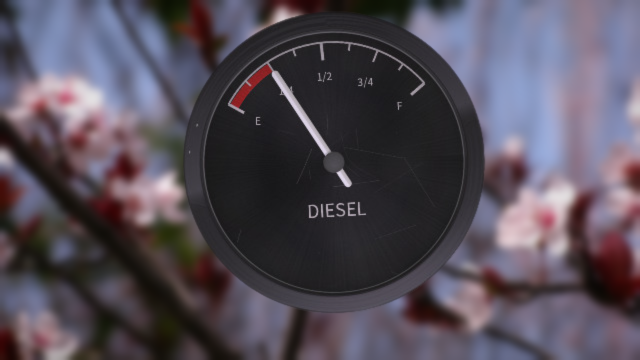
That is value=0.25
